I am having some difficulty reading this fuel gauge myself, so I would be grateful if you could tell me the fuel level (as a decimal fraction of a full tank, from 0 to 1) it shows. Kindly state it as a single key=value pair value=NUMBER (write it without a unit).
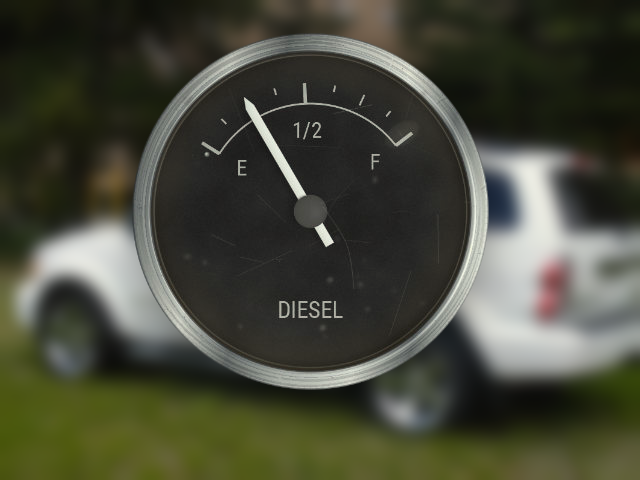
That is value=0.25
